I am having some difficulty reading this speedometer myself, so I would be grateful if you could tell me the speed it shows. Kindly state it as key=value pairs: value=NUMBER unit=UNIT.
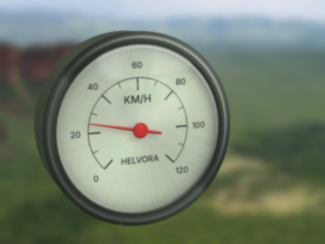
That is value=25 unit=km/h
